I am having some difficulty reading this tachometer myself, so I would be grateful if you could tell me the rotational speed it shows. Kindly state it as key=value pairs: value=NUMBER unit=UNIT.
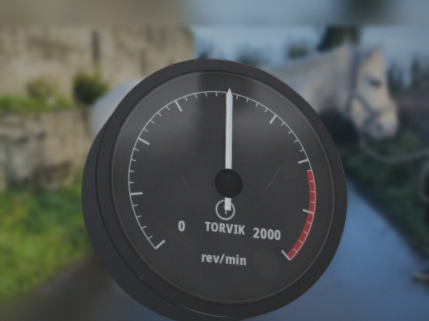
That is value=1000 unit=rpm
